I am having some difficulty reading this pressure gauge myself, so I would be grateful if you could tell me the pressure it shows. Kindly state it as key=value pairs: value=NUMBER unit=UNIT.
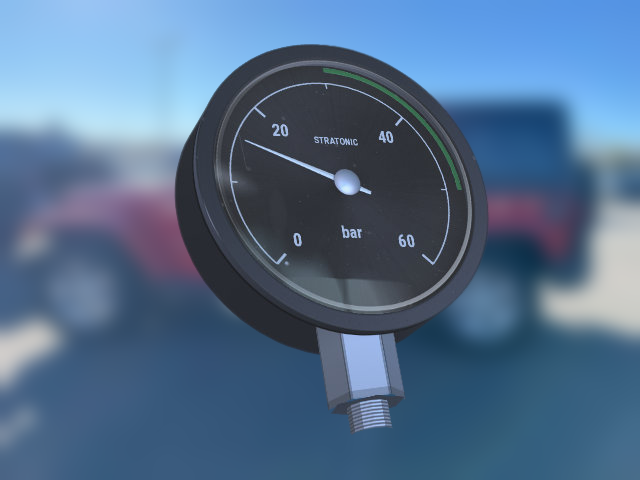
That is value=15 unit=bar
